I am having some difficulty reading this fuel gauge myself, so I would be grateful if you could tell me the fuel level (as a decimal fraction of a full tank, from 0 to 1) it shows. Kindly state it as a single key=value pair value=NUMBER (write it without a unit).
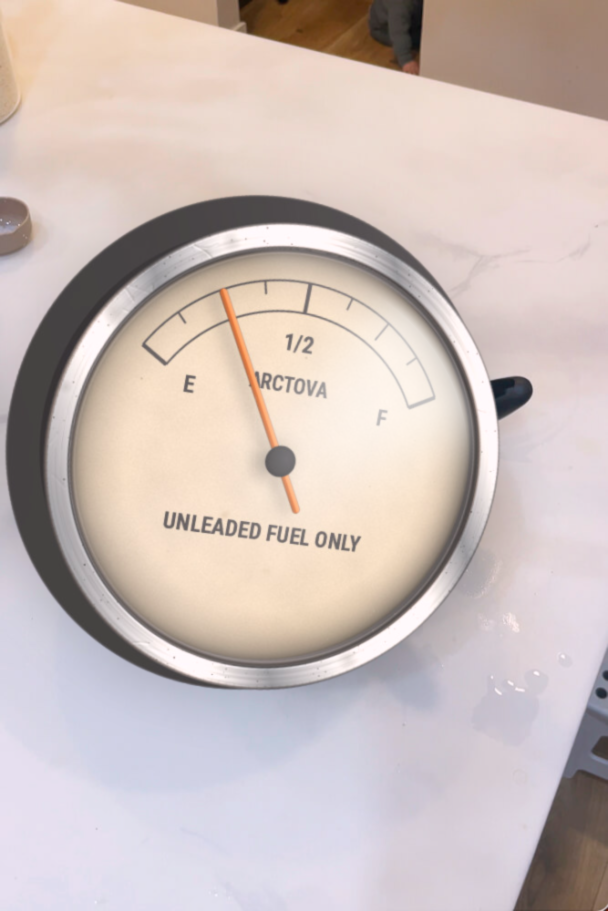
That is value=0.25
